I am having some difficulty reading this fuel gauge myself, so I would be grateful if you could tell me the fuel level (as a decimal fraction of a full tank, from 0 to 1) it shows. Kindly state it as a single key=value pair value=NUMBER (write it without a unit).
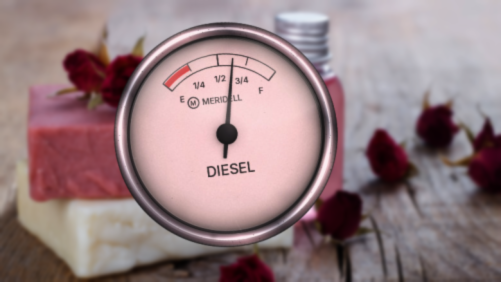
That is value=0.625
